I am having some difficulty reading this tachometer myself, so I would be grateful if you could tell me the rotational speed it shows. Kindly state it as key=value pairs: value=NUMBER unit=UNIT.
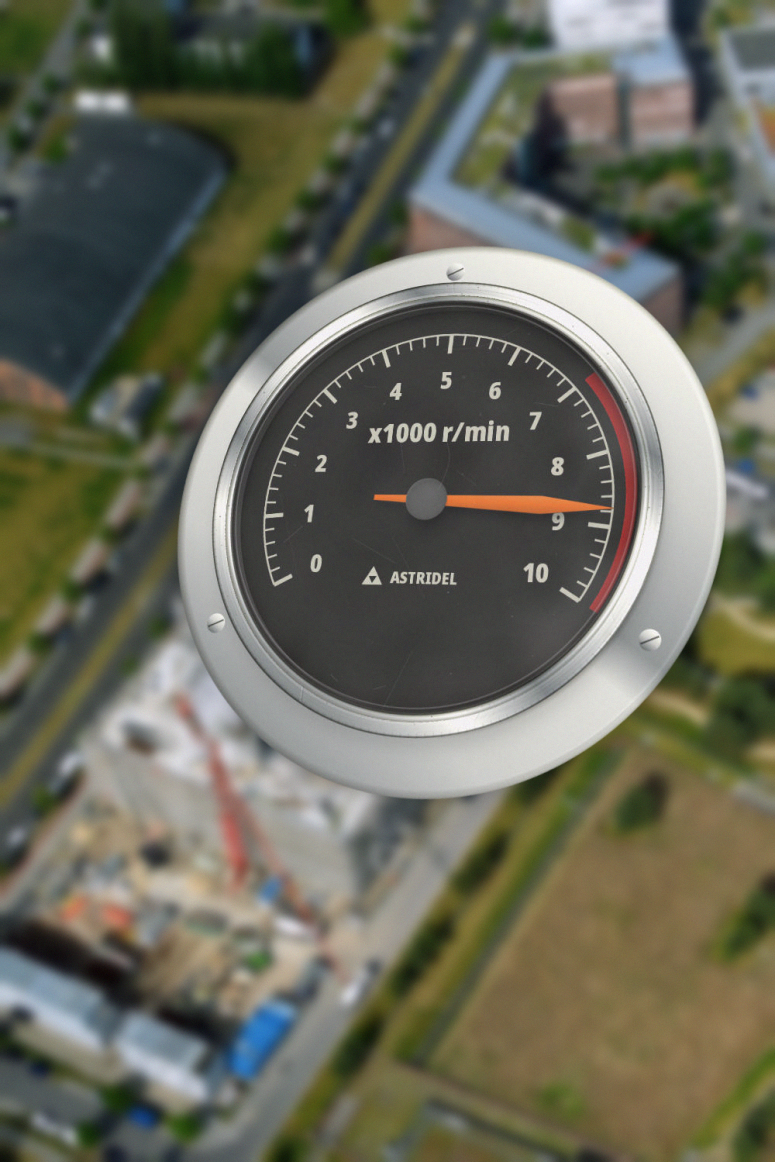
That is value=8800 unit=rpm
